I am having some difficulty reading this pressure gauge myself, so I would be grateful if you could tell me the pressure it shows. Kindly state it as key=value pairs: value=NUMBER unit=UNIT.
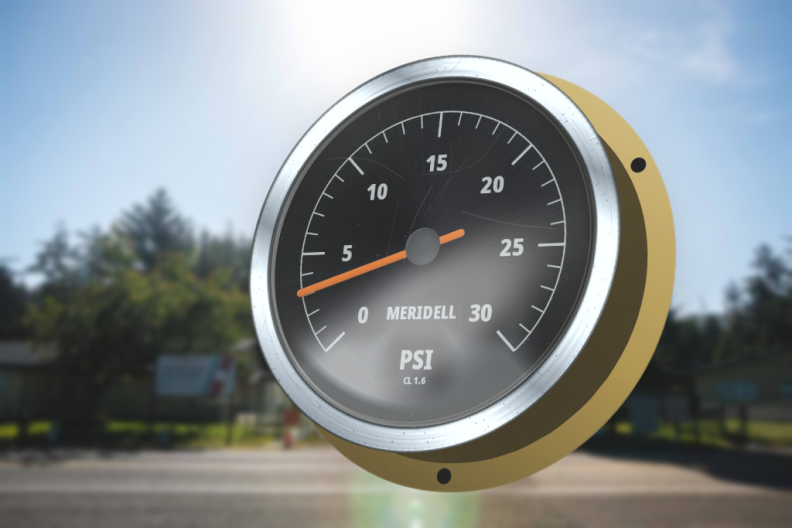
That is value=3 unit=psi
